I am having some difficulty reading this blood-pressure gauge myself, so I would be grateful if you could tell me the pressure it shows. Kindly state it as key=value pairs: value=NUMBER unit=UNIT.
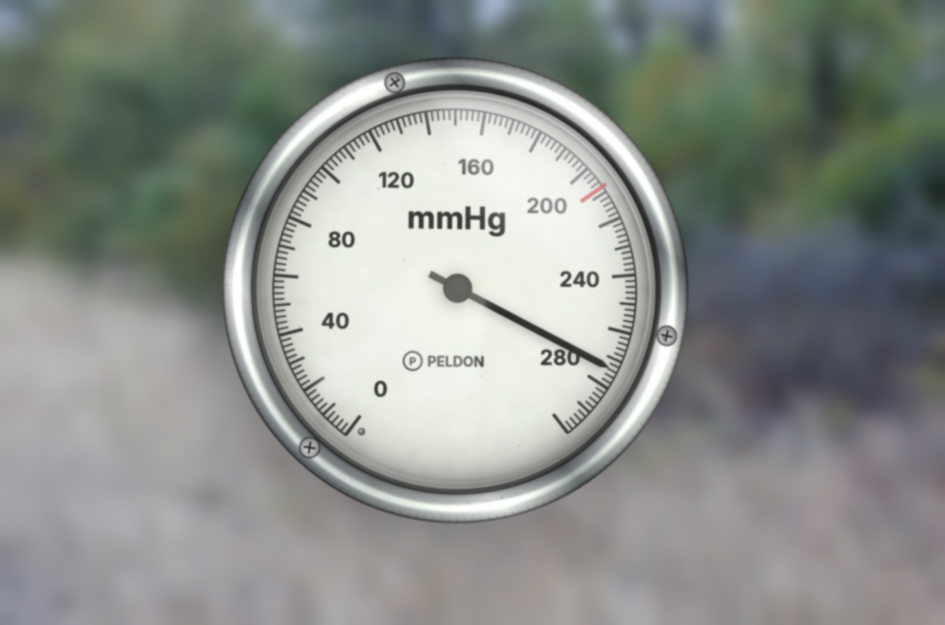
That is value=274 unit=mmHg
